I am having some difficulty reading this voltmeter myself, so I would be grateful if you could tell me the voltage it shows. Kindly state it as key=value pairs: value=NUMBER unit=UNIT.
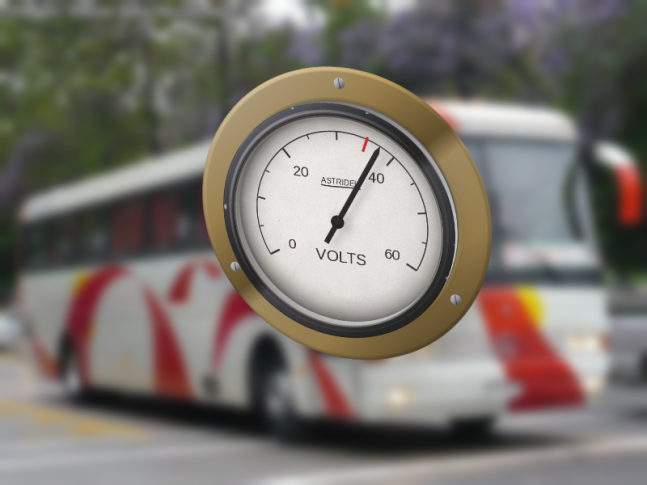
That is value=37.5 unit=V
